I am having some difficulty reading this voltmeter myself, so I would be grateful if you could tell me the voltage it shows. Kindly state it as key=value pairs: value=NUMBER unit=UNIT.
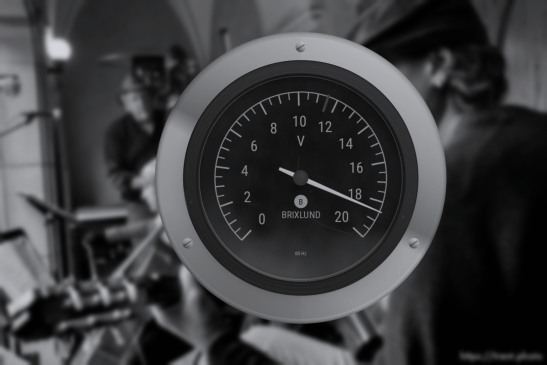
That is value=18.5 unit=V
